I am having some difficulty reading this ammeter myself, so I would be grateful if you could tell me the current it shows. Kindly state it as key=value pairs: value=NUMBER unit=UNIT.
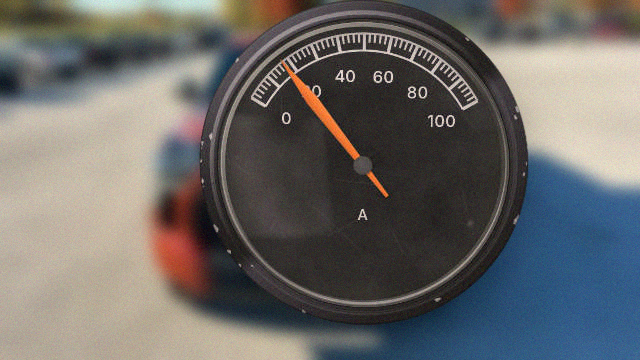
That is value=18 unit=A
